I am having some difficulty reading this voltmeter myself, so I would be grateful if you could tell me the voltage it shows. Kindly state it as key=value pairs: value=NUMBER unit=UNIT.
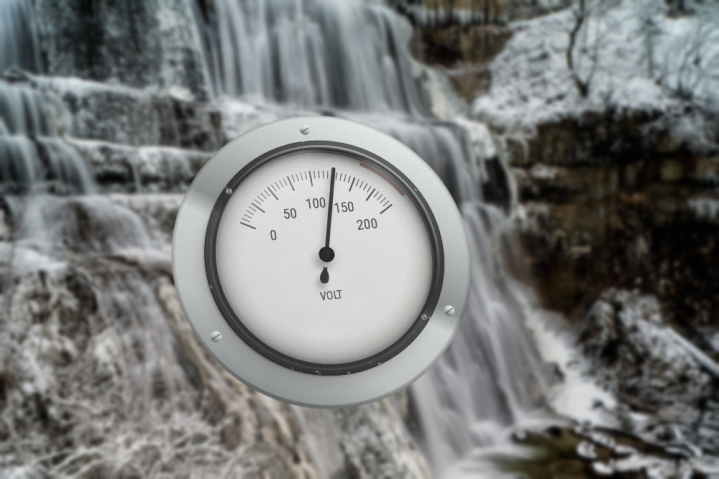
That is value=125 unit=V
